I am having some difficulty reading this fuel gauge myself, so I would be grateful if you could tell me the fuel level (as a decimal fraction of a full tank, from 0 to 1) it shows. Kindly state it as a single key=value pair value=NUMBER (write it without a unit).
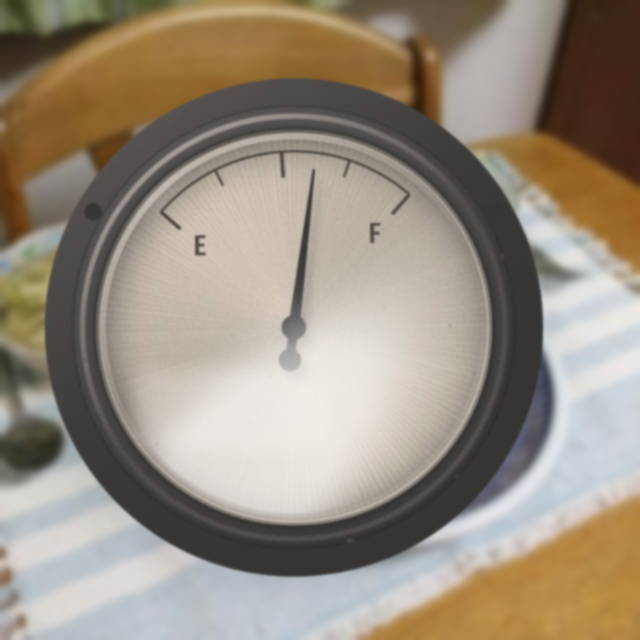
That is value=0.625
